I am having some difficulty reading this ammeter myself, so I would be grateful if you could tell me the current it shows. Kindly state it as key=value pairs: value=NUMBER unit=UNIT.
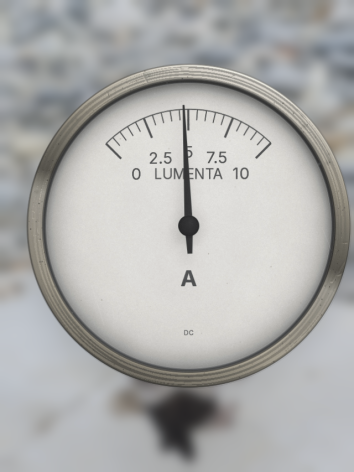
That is value=4.75 unit=A
